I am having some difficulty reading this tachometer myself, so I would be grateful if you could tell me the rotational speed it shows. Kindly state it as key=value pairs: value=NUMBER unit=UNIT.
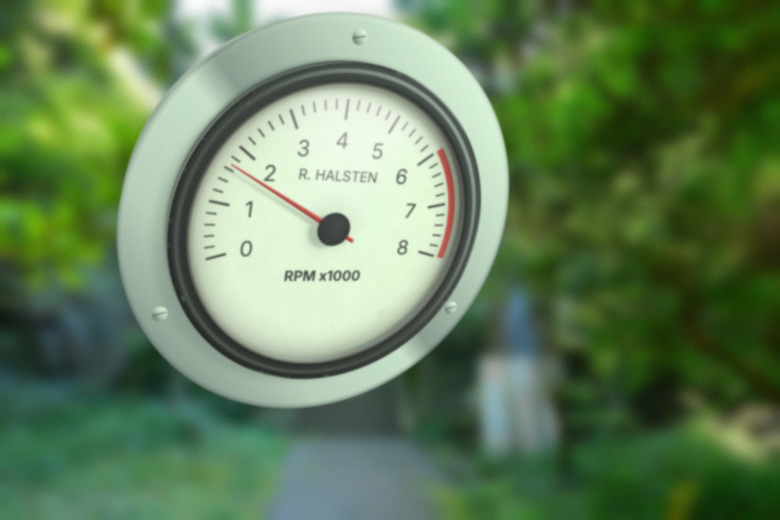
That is value=1700 unit=rpm
